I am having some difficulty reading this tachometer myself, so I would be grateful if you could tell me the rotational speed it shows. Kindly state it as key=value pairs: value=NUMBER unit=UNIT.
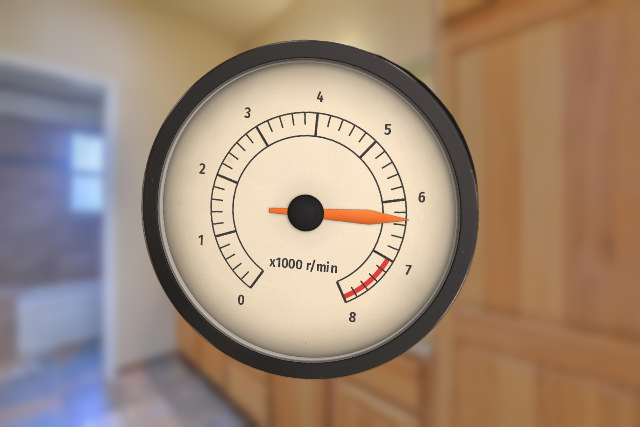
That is value=6300 unit=rpm
